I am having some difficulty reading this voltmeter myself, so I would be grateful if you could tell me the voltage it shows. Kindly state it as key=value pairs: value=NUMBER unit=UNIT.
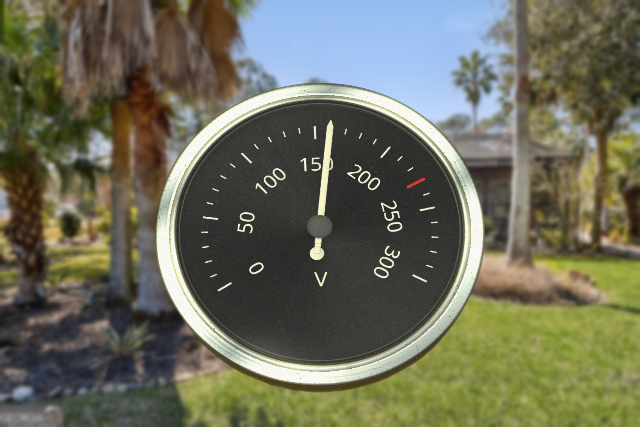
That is value=160 unit=V
